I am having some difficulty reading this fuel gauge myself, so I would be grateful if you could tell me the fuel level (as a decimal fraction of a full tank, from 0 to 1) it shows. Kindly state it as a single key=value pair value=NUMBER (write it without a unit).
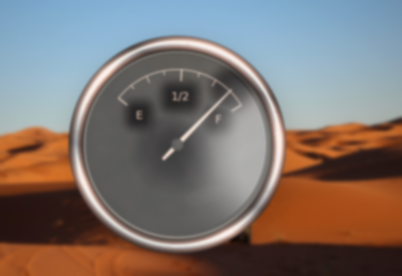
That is value=0.875
